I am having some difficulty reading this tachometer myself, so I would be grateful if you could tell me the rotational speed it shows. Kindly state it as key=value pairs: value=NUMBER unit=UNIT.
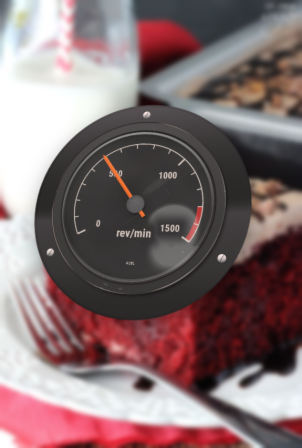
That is value=500 unit=rpm
